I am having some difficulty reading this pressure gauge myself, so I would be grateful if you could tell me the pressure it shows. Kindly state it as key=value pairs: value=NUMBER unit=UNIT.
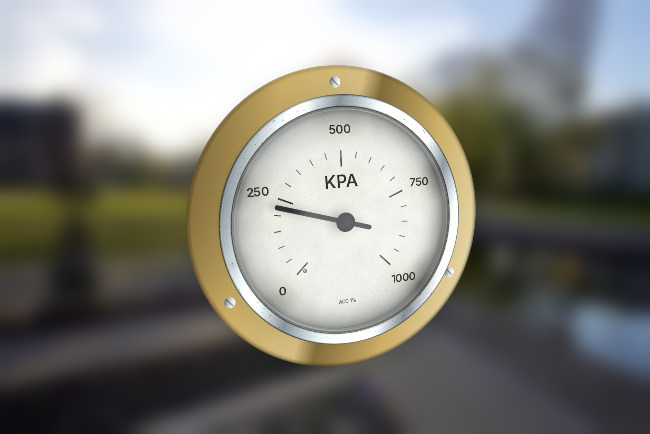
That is value=225 unit=kPa
